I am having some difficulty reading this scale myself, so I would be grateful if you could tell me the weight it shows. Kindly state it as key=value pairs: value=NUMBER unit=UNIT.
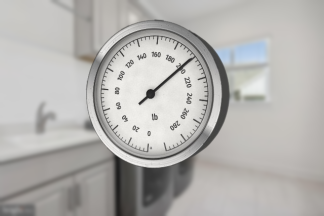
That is value=200 unit=lb
